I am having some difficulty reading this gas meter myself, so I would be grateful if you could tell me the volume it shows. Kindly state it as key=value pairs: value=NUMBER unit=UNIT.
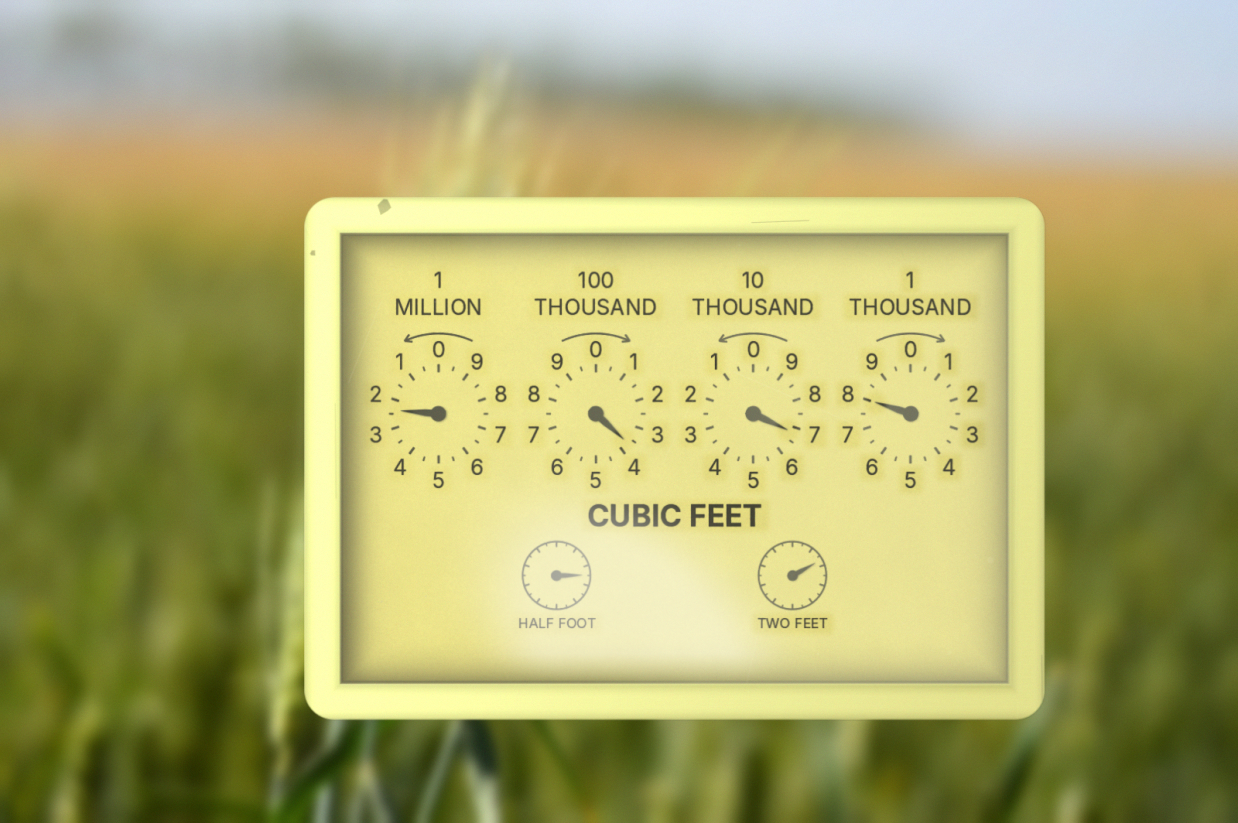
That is value=236800 unit=ft³
